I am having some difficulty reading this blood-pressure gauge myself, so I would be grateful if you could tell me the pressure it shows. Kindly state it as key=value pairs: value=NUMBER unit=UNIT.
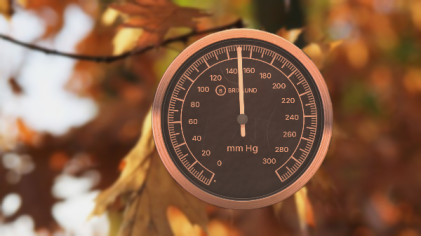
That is value=150 unit=mmHg
